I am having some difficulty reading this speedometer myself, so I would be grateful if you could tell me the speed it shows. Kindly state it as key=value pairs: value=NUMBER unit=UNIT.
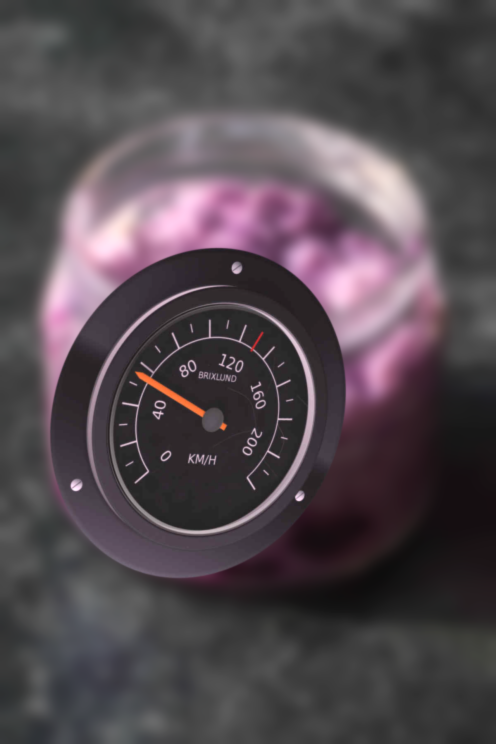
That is value=55 unit=km/h
